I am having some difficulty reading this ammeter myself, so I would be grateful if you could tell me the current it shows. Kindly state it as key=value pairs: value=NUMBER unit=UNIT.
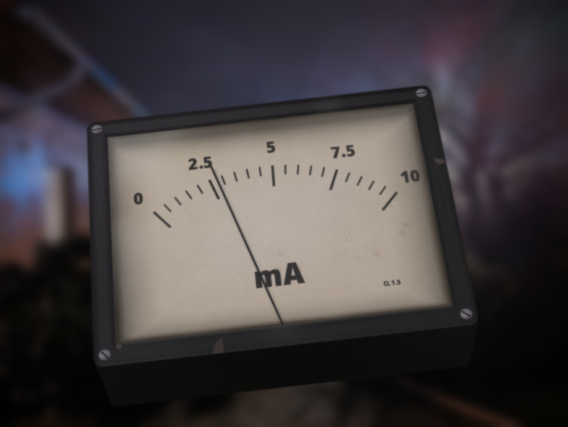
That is value=2.75 unit=mA
